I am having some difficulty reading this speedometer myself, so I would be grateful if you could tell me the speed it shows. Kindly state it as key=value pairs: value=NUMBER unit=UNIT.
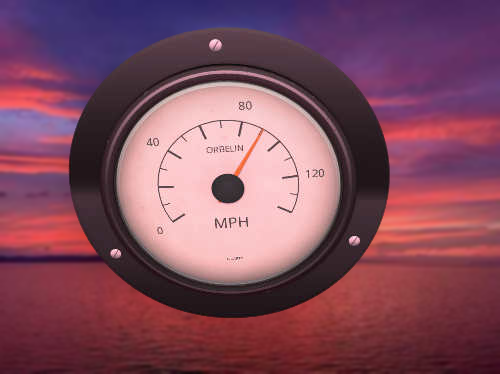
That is value=90 unit=mph
